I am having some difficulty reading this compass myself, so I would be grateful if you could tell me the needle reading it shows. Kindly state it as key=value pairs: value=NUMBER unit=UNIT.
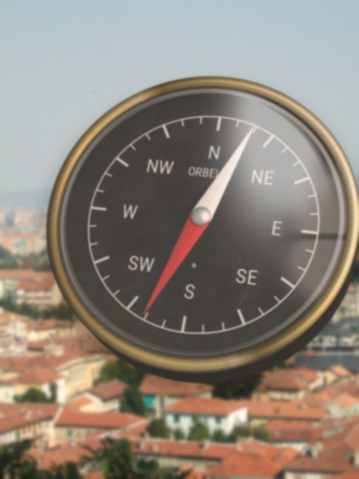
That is value=200 unit=°
